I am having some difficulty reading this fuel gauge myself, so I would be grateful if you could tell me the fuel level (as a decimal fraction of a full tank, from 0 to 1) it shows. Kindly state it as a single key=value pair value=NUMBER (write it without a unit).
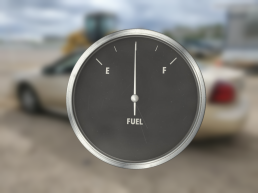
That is value=0.5
